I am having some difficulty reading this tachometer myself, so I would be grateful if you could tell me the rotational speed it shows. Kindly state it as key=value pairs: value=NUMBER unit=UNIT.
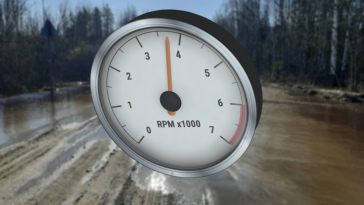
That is value=3750 unit=rpm
